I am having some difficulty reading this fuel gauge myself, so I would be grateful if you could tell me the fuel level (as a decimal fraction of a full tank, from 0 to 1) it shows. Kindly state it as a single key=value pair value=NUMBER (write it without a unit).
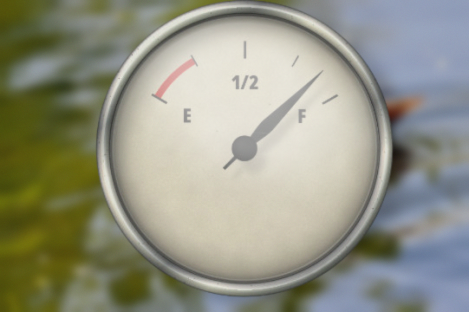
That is value=0.875
